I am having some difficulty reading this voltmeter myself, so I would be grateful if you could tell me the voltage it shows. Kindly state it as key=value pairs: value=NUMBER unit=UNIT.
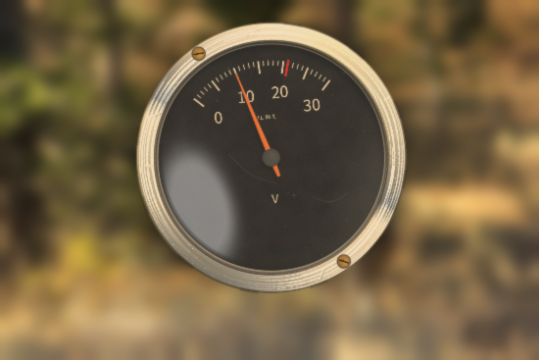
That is value=10 unit=V
